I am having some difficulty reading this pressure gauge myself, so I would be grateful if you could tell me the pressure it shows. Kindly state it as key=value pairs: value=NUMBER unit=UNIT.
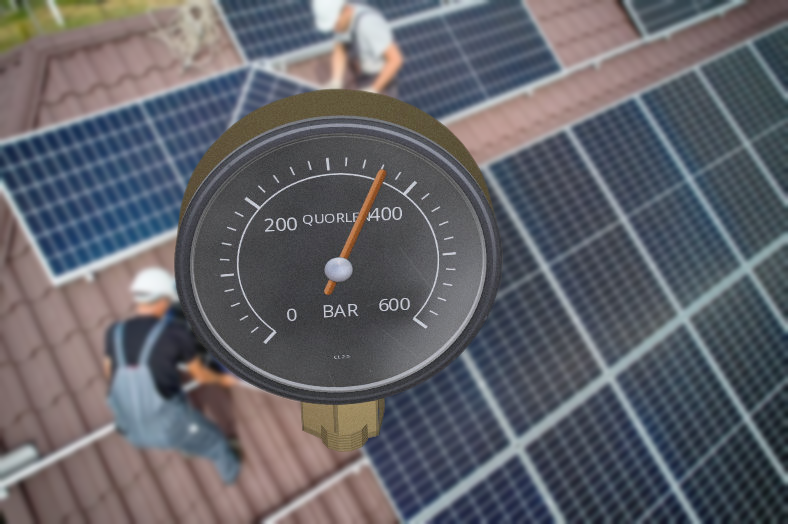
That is value=360 unit=bar
